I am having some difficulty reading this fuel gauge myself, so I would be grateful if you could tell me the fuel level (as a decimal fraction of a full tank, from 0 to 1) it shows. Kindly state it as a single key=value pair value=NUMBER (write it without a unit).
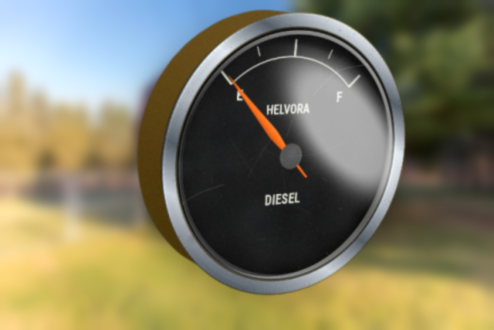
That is value=0
